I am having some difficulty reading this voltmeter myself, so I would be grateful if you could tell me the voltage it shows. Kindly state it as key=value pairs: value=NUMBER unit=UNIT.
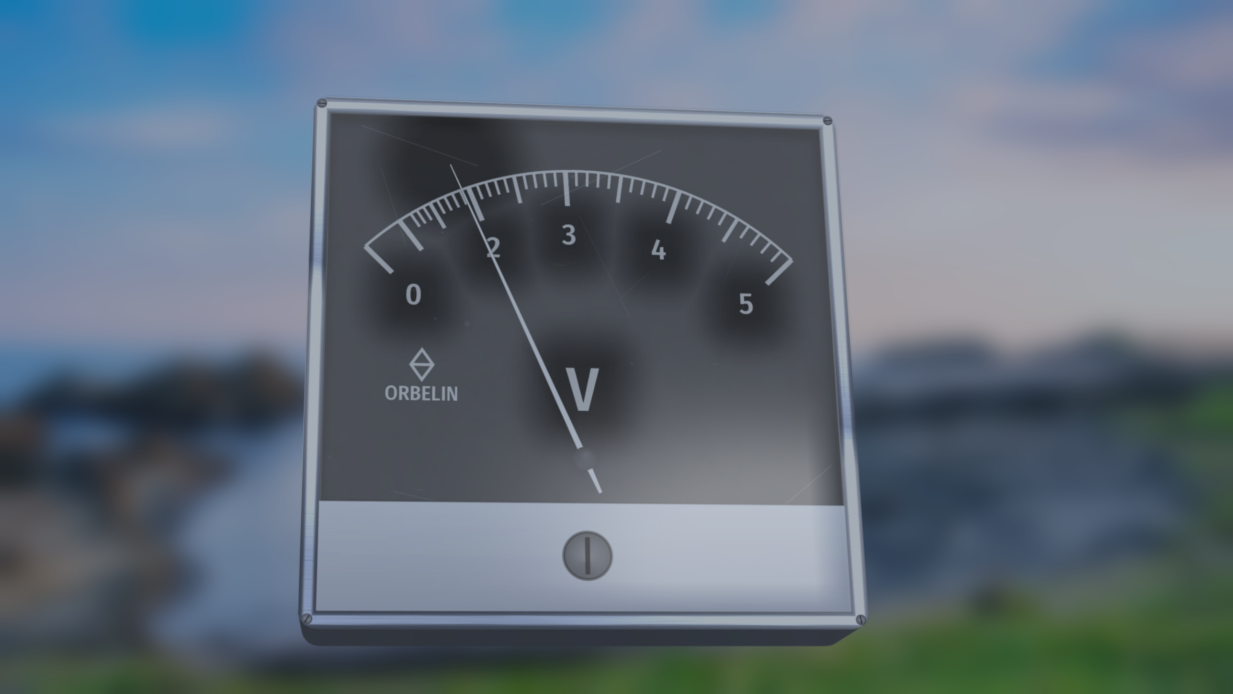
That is value=1.9 unit=V
